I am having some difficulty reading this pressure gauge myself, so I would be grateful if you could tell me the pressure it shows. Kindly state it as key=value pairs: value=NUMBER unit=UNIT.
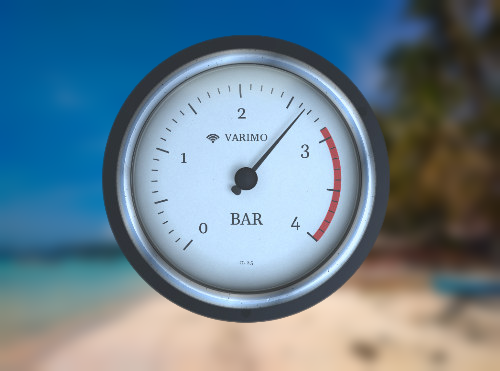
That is value=2.65 unit=bar
